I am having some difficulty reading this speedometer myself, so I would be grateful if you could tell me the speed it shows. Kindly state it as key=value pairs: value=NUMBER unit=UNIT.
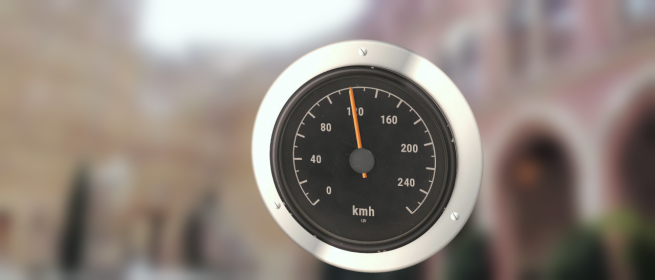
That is value=120 unit=km/h
